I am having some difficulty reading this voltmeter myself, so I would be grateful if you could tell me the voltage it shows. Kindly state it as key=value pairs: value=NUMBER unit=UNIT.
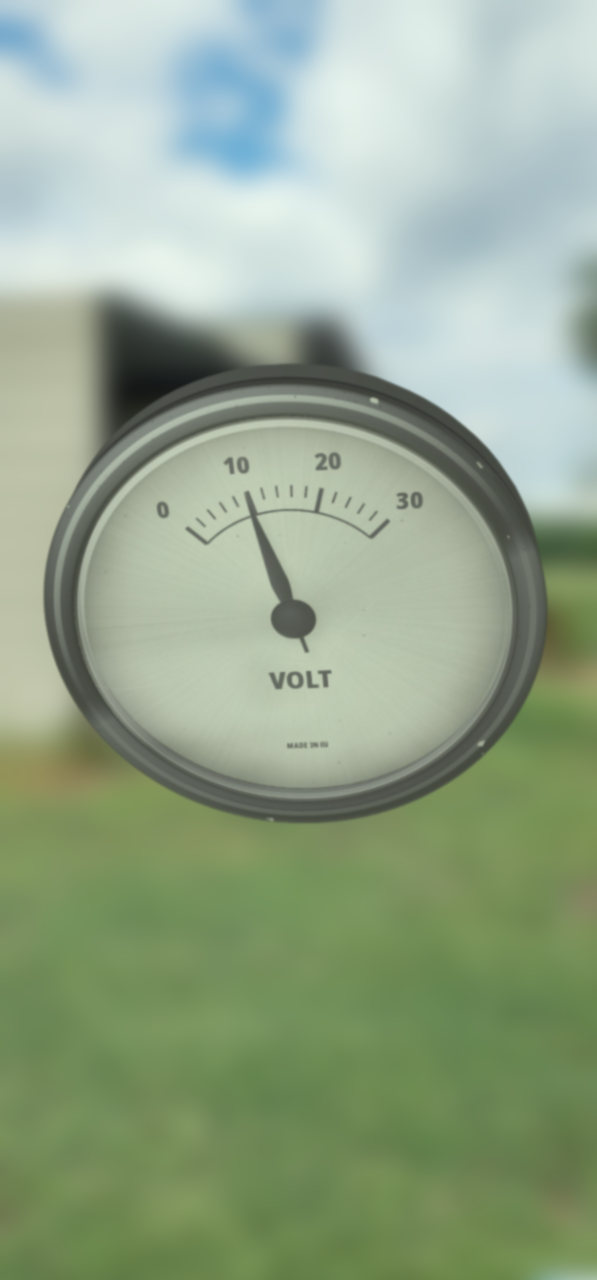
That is value=10 unit=V
